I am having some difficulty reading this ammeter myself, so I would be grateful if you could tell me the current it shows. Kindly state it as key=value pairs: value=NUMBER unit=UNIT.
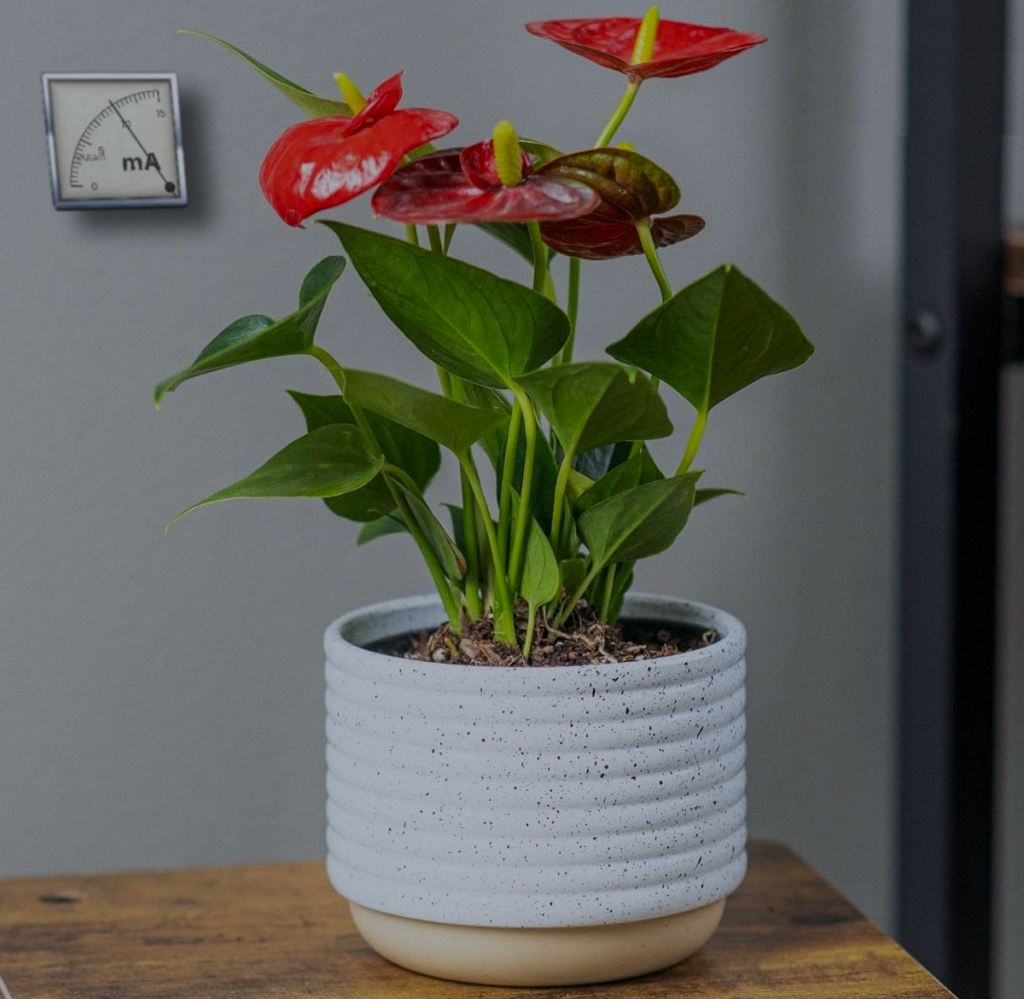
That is value=10 unit=mA
